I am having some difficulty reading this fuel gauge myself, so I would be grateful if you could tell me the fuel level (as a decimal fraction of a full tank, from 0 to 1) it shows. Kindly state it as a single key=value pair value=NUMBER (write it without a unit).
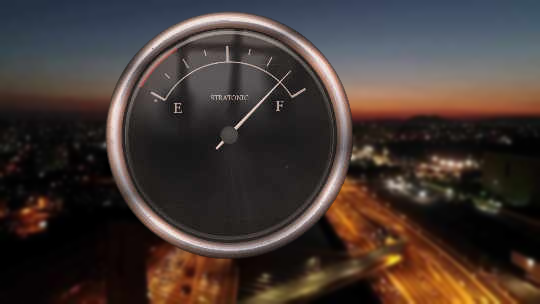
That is value=0.875
